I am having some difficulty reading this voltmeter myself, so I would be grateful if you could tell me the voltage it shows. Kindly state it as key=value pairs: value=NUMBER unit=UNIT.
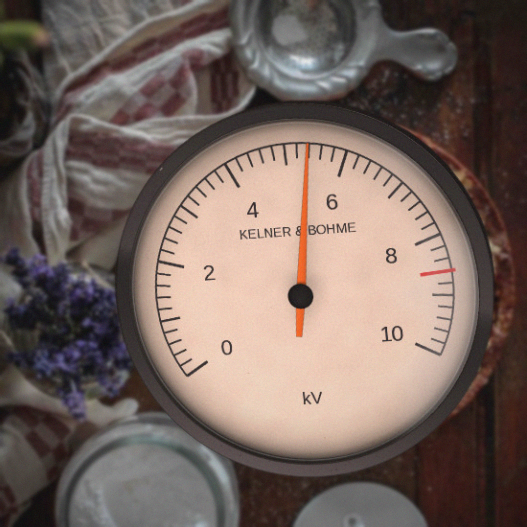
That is value=5.4 unit=kV
